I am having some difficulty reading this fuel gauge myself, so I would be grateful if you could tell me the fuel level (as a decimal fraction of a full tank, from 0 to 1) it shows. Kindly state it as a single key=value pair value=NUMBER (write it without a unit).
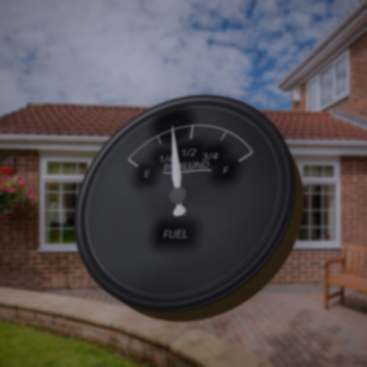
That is value=0.375
